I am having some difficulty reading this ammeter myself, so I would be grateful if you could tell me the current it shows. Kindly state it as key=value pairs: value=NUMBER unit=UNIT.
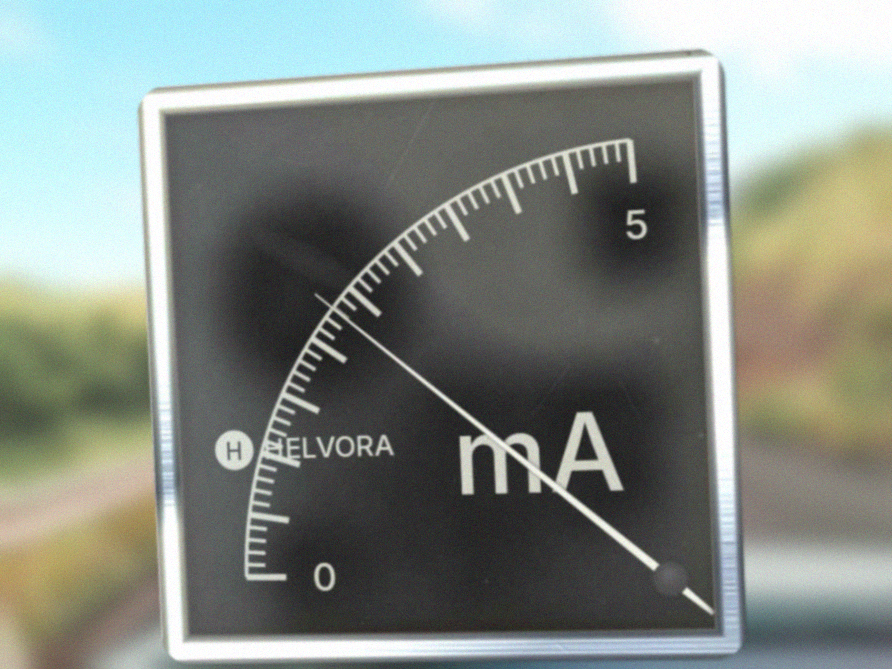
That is value=2.3 unit=mA
